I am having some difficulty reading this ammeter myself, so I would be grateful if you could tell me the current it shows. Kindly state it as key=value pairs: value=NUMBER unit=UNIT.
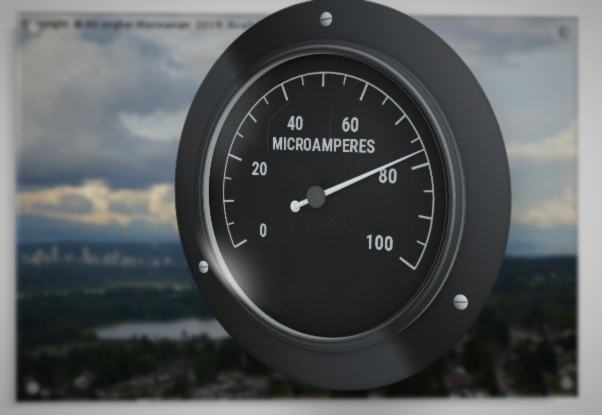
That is value=77.5 unit=µA
